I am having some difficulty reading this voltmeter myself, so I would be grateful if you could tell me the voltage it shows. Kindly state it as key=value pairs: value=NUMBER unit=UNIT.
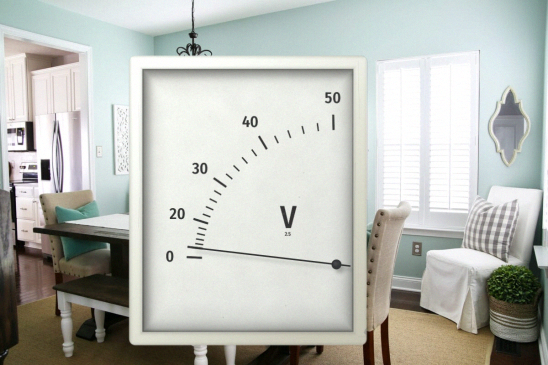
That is value=10 unit=V
